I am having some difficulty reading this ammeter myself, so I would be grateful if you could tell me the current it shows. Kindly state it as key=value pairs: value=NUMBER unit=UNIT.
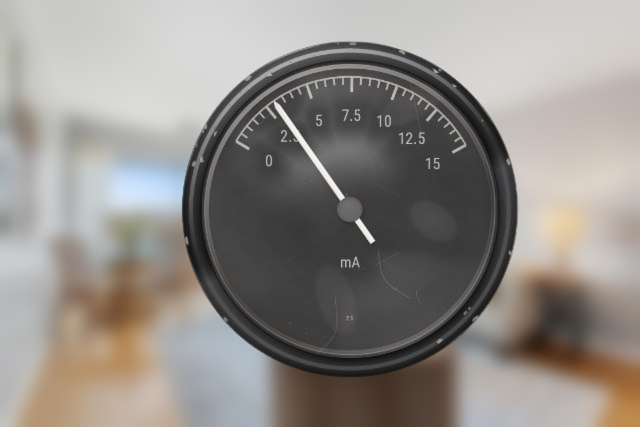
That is value=3 unit=mA
